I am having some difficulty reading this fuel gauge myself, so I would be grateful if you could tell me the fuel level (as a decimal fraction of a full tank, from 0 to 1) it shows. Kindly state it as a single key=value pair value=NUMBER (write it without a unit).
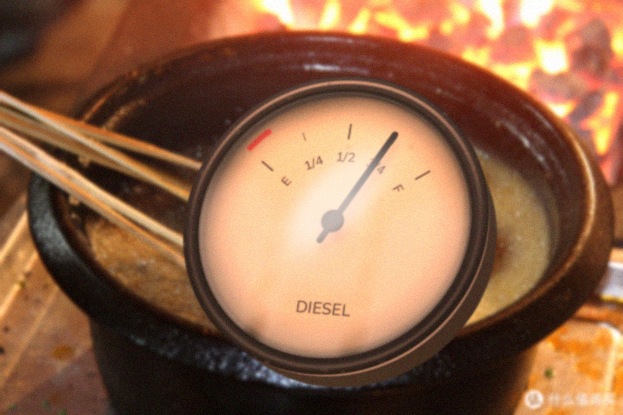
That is value=0.75
